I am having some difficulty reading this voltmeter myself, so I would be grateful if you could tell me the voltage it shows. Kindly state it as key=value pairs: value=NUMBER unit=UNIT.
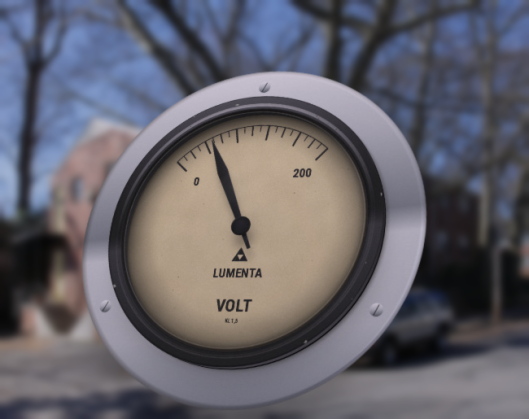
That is value=50 unit=V
